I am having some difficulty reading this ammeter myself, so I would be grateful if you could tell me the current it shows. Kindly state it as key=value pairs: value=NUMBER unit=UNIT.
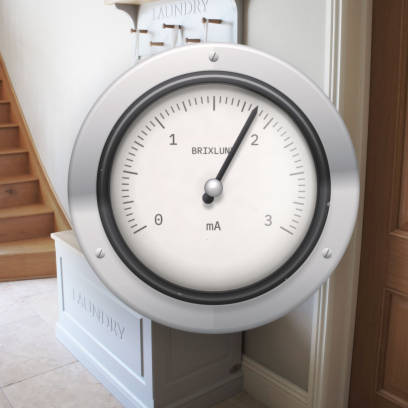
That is value=1.85 unit=mA
